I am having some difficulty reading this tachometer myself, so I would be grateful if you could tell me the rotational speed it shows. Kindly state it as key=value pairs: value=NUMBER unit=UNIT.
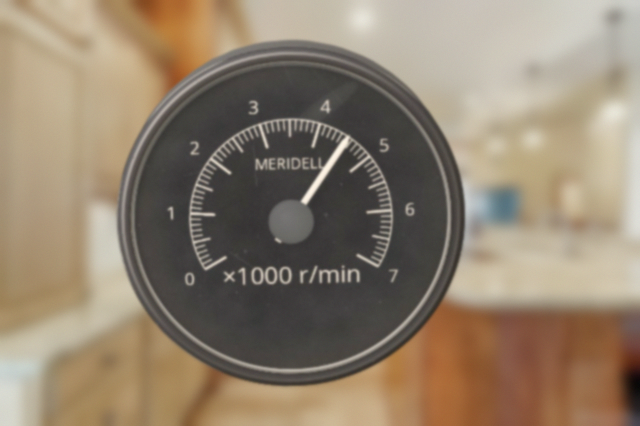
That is value=4500 unit=rpm
